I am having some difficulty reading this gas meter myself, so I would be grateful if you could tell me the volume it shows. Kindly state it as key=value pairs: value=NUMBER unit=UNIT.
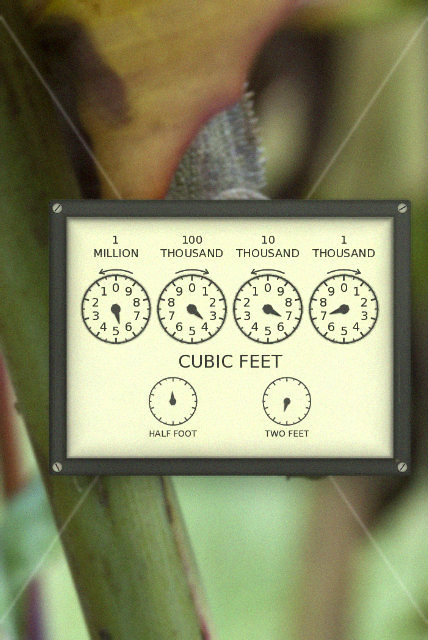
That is value=536700 unit=ft³
